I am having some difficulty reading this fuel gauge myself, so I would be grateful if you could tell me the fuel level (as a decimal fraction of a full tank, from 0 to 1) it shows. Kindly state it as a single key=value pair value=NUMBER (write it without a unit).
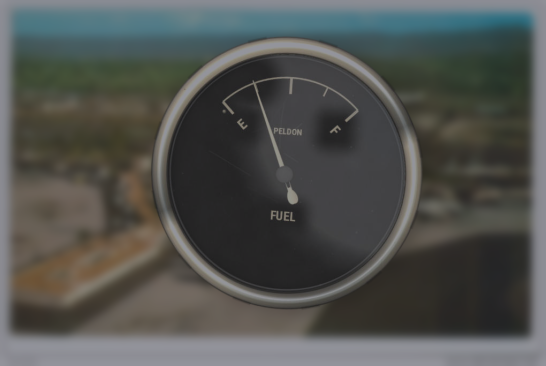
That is value=0.25
